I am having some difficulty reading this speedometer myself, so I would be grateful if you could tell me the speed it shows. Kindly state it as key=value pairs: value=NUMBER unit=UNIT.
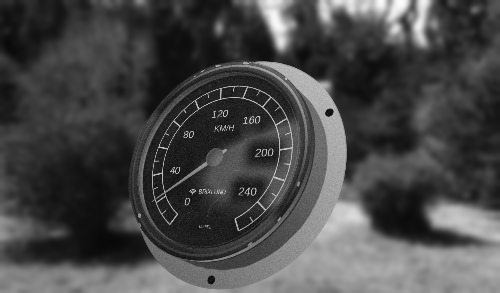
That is value=20 unit=km/h
